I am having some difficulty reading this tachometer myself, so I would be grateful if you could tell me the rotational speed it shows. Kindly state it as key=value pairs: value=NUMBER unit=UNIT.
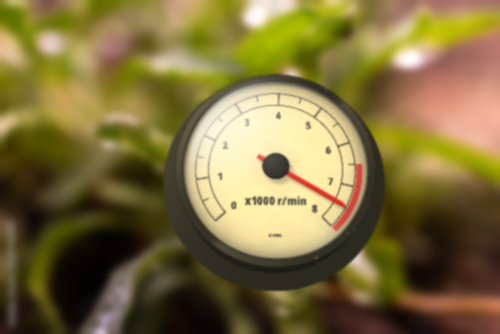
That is value=7500 unit=rpm
